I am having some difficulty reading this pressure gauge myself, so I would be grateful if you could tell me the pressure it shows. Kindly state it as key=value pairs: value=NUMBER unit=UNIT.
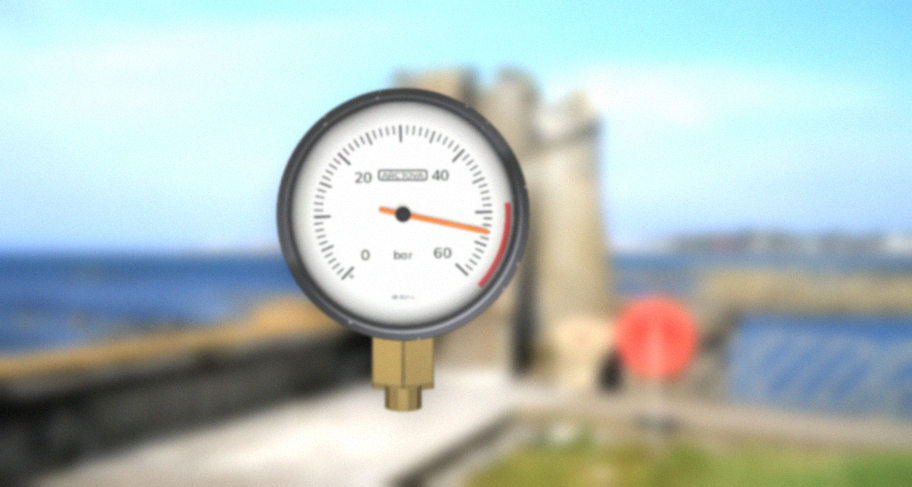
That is value=53 unit=bar
